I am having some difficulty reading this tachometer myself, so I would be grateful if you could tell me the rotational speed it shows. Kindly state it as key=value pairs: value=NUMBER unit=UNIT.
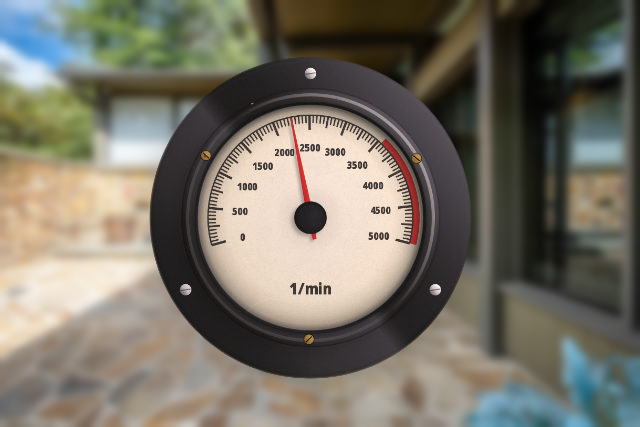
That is value=2250 unit=rpm
